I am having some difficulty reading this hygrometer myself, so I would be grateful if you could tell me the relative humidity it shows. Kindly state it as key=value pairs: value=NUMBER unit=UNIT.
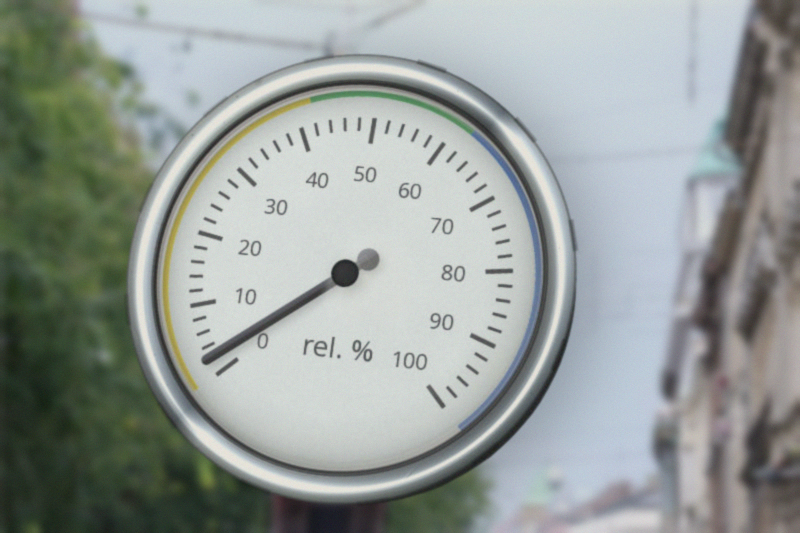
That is value=2 unit=%
